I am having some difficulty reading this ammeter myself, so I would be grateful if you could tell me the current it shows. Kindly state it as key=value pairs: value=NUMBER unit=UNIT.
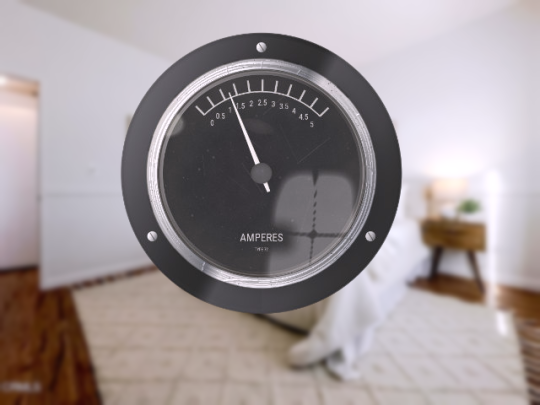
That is value=1.25 unit=A
